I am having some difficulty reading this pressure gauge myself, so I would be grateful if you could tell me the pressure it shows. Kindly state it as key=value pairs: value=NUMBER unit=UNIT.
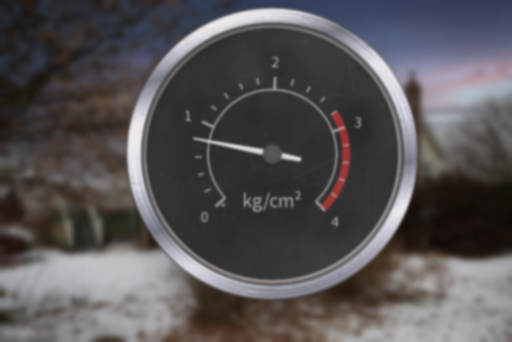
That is value=0.8 unit=kg/cm²
